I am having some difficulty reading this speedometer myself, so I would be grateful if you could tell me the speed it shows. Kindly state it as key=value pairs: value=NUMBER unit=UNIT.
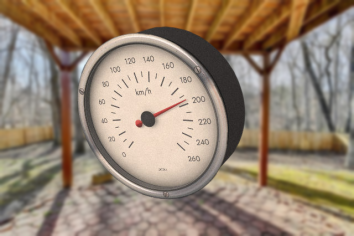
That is value=195 unit=km/h
